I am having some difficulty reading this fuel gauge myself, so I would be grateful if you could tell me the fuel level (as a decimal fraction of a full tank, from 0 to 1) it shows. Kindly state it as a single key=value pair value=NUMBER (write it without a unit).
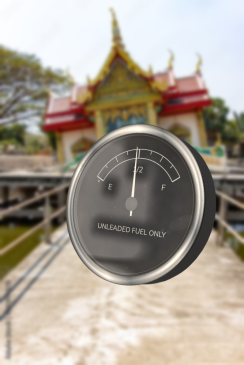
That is value=0.5
